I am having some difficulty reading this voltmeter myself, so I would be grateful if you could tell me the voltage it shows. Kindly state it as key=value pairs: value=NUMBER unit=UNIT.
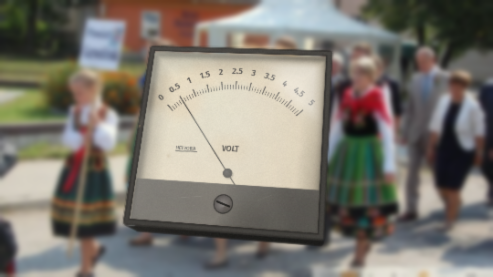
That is value=0.5 unit=V
